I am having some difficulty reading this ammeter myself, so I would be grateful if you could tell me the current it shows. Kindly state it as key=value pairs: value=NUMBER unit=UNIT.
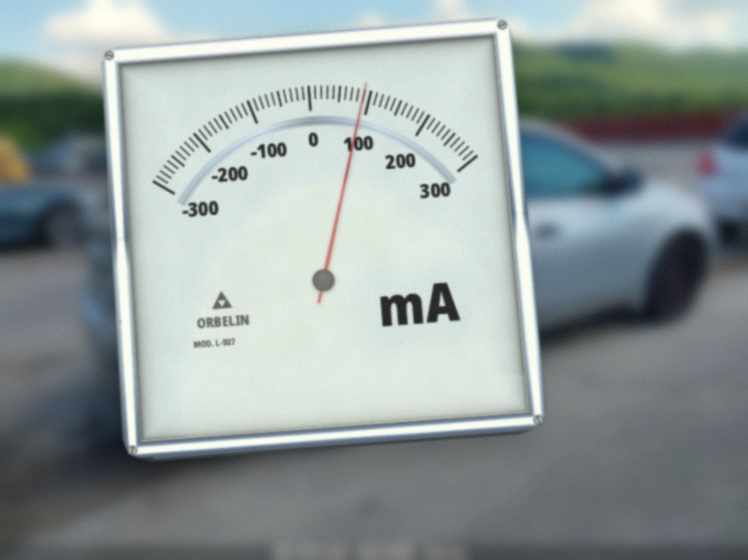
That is value=90 unit=mA
